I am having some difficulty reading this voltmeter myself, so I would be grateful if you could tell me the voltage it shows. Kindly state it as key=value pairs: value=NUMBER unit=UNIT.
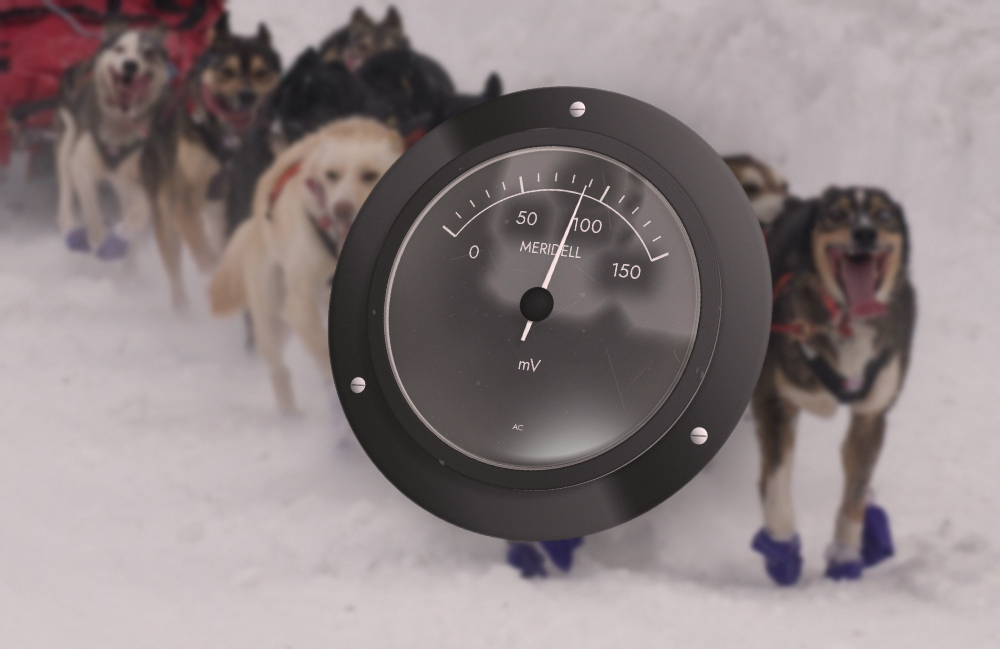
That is value=90 unit=mV
